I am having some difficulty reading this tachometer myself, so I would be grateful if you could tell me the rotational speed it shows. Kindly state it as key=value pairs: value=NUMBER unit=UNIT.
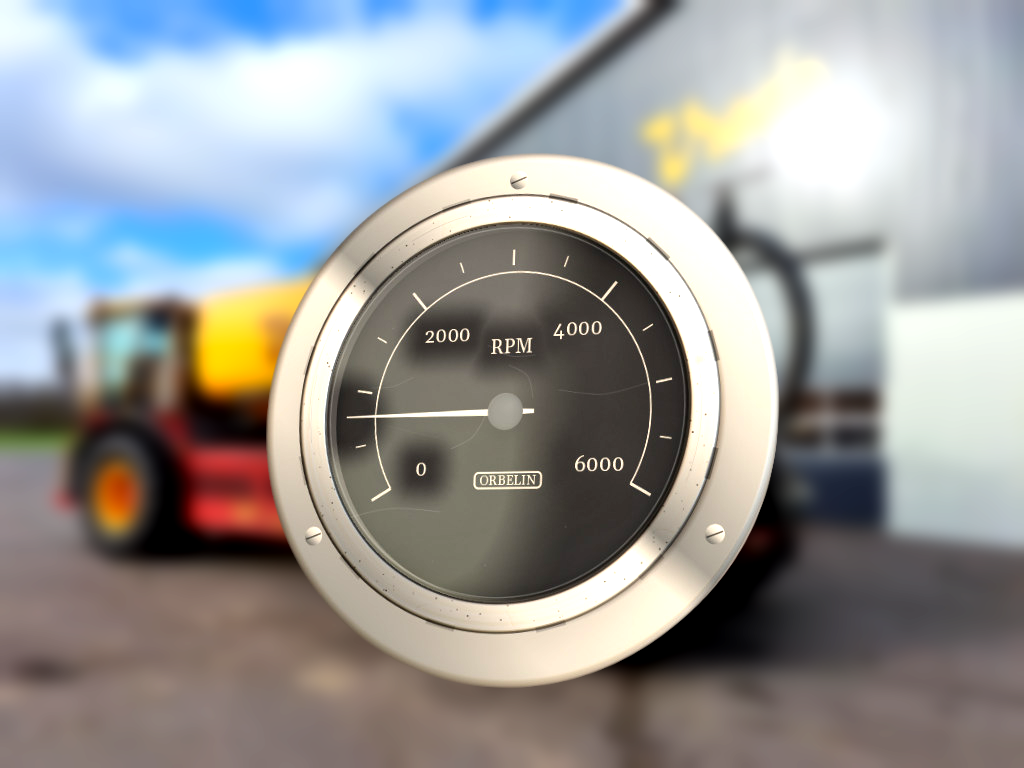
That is value=750 unit=rpm
